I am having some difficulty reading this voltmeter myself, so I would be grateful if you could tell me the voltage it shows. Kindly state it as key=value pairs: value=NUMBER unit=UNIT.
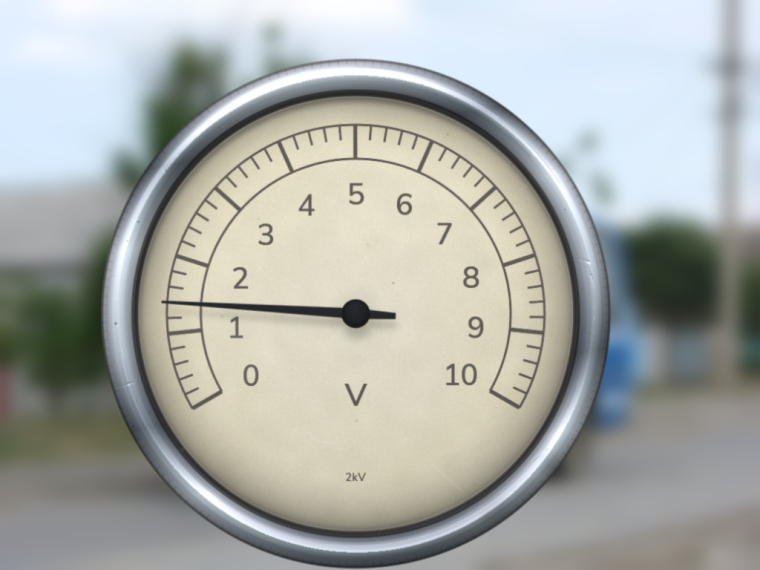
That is value=1.4 unit=V
